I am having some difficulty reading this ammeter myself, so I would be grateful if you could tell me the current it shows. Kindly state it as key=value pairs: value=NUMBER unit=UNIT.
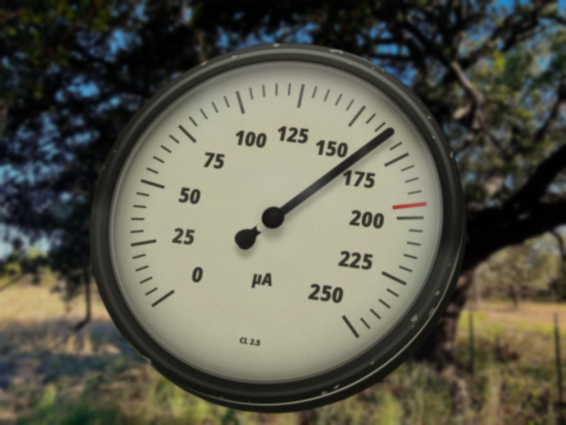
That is value=165 unit=µA
